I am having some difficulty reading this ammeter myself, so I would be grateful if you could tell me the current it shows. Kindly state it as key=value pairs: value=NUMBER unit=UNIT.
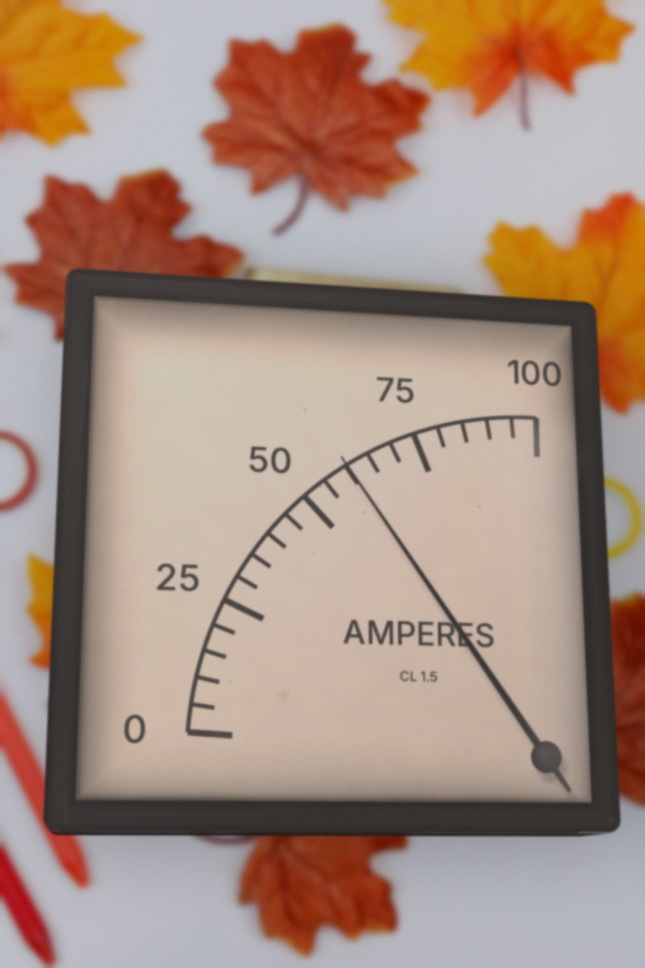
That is value=60 unit=A
